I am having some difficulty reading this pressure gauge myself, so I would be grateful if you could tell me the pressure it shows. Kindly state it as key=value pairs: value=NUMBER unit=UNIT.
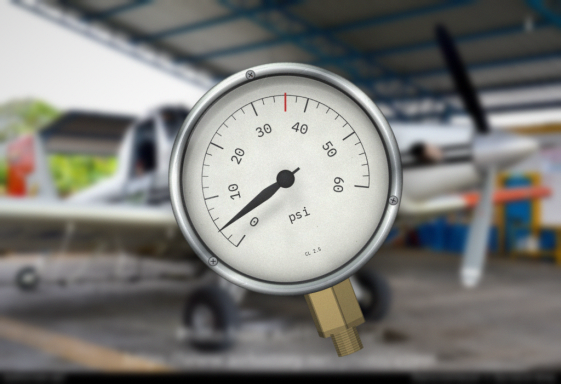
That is value=4 unit=psi
